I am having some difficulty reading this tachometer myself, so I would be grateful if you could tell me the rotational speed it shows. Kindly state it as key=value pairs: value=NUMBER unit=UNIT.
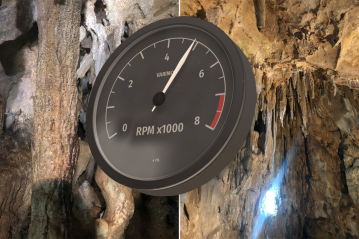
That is value=5000 unit=rpm
